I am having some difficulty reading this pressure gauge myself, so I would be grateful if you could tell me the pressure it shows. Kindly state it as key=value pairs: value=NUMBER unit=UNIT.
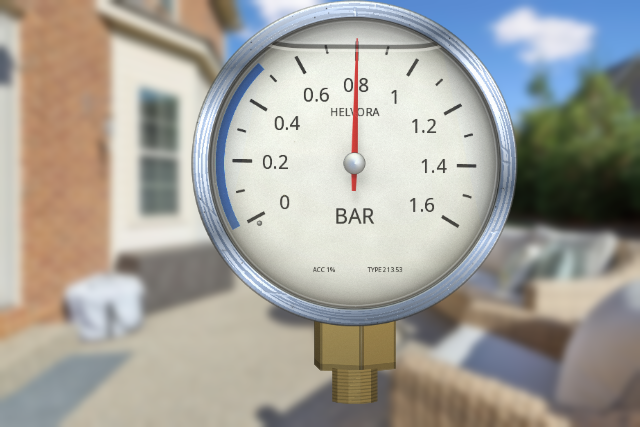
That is value=0.8 unit=bar
